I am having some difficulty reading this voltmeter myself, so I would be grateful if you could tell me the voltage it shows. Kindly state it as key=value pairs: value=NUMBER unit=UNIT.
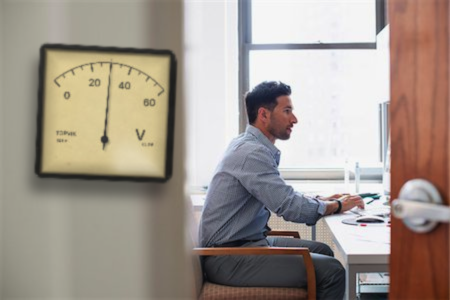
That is value=30 unit=V
